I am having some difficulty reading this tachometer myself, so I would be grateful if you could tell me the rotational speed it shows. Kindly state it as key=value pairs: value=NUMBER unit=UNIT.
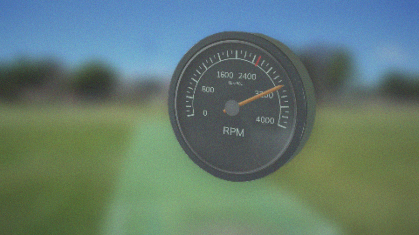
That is value=3200 unit=rpm
